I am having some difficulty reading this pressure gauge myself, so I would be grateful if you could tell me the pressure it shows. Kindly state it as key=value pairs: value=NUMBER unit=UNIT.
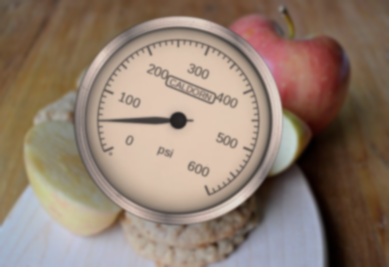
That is value=50 unit=psi
